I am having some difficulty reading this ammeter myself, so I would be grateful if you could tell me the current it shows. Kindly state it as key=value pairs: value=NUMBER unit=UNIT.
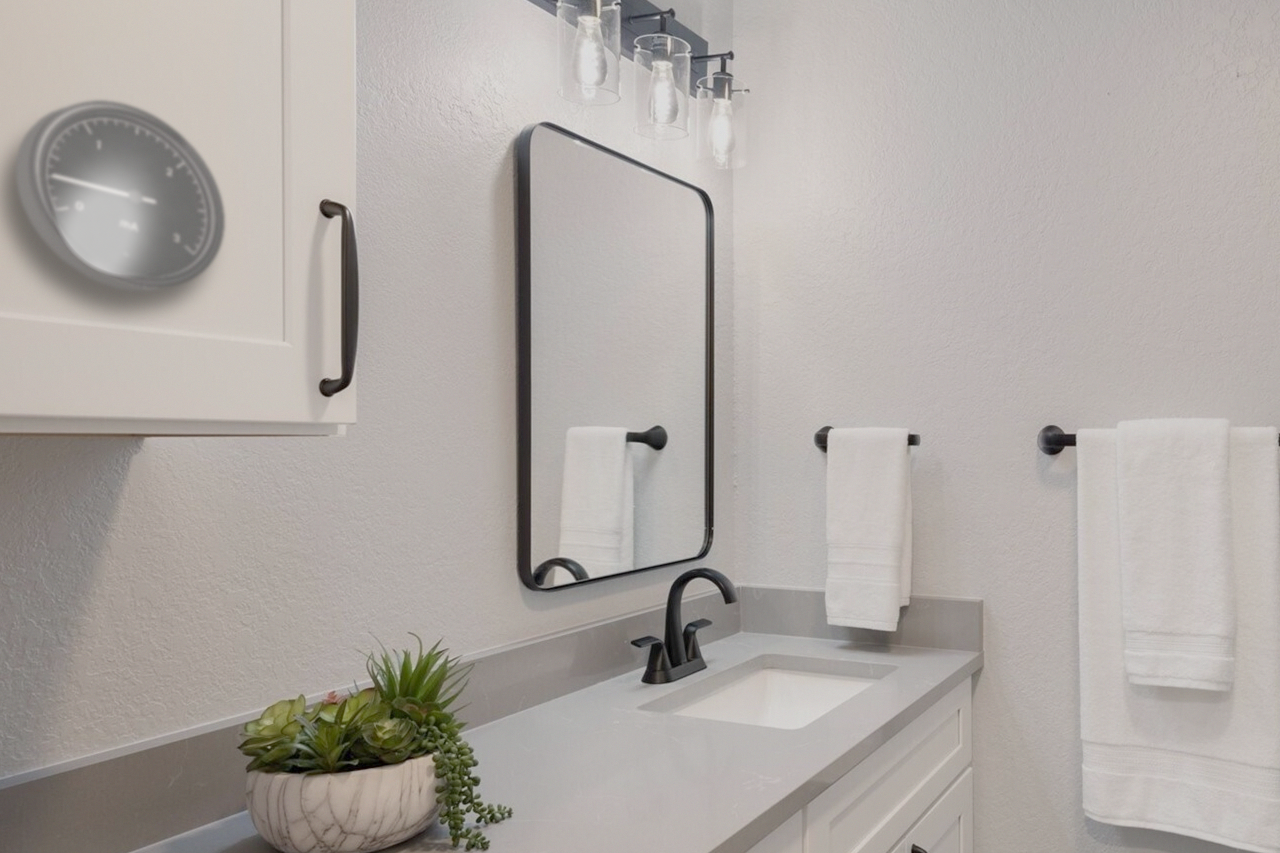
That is value=0.3 unit=mA
